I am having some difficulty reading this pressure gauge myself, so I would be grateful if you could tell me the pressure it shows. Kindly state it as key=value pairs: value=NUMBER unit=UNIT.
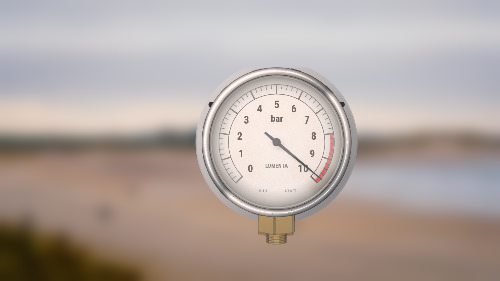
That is value=9.8 unit=bar
